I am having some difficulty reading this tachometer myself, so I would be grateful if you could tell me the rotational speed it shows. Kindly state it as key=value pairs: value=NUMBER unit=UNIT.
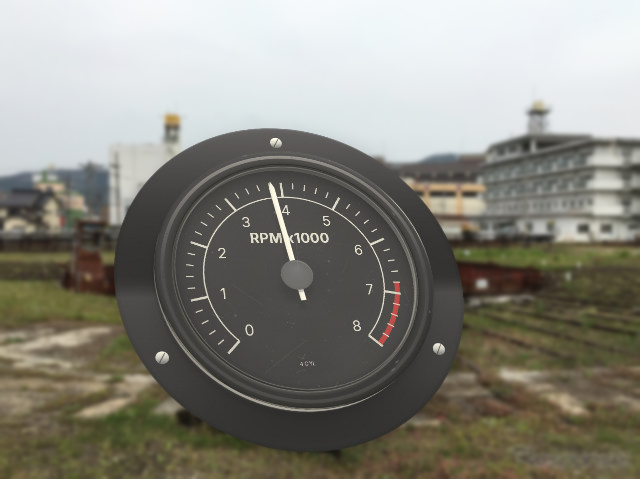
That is value=3800 unit=rpm
